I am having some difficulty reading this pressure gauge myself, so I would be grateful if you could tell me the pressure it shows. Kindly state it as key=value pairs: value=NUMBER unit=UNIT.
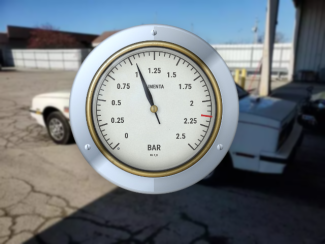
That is value=1.05 unit=bar
